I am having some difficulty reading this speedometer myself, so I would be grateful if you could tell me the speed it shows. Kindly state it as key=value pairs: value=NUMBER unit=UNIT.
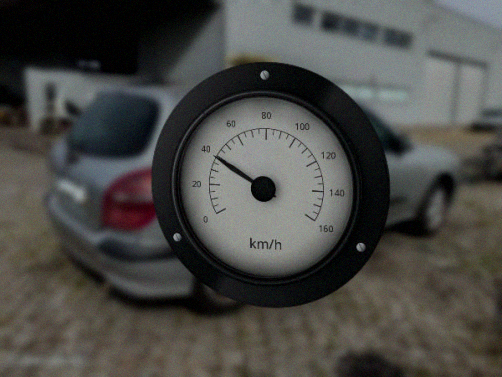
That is value=40 unit=km/h
